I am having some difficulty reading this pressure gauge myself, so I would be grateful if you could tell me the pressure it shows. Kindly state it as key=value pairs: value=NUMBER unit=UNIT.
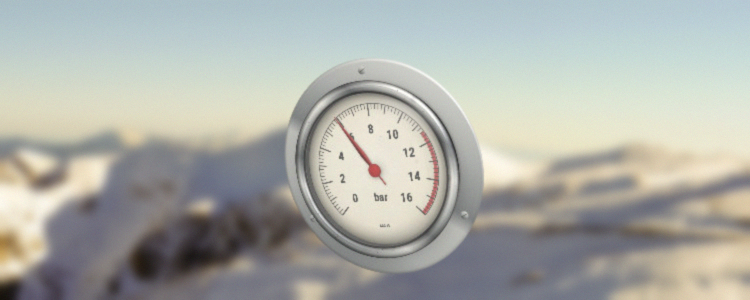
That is value=6 unit=bar
